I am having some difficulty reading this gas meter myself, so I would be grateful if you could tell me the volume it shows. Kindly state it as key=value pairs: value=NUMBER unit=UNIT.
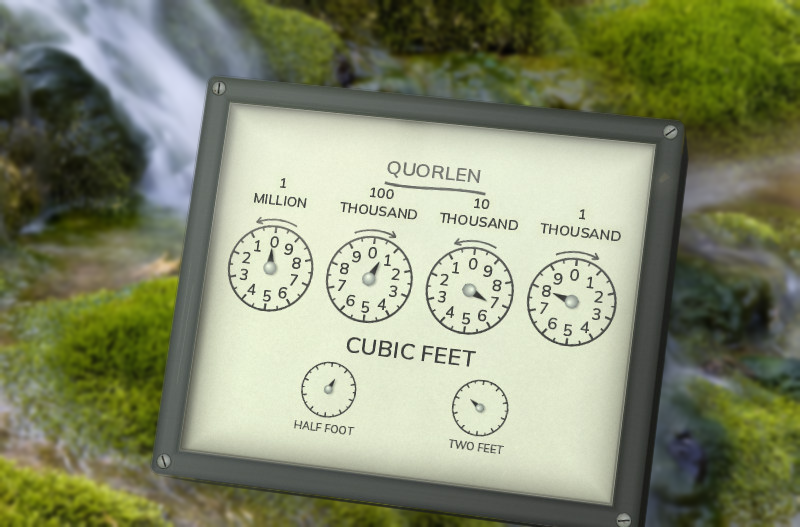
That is value=6800 unit=ft³
